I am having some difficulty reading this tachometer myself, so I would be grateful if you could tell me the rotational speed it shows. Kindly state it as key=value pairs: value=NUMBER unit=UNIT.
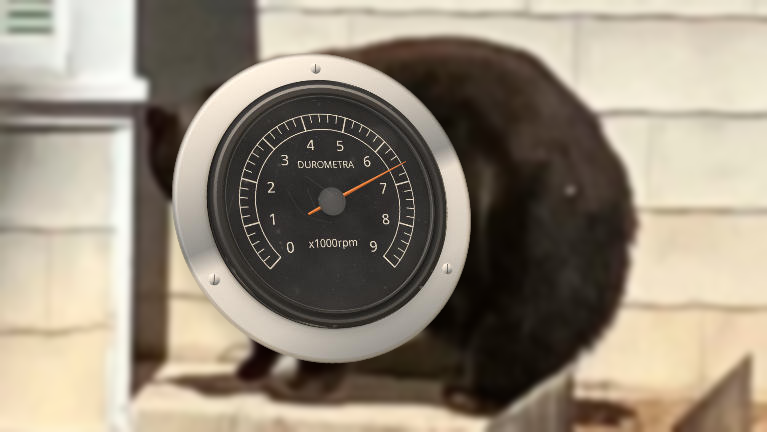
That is value=6600 unit=rpm
